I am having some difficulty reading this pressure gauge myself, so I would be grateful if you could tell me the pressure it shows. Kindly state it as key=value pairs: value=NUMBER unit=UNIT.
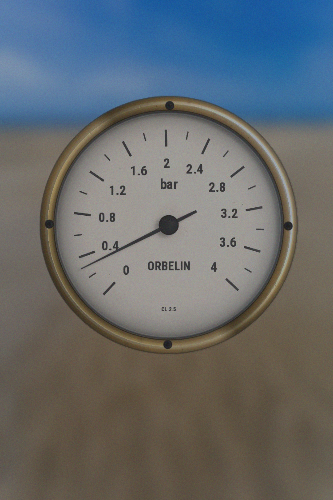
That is value=0.3 unit=bar
